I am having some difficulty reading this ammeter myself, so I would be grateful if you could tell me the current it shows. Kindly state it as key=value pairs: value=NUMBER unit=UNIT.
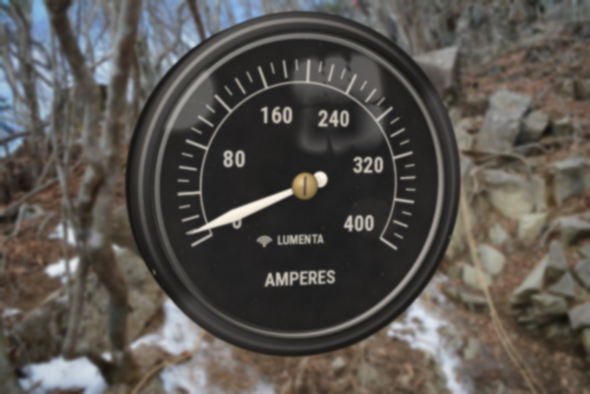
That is value=10 unit=A
